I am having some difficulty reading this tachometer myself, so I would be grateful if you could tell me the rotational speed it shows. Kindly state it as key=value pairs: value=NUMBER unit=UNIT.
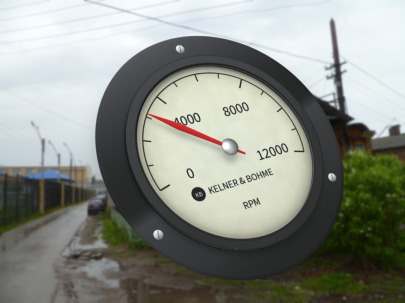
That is value=3000 unit=rpm
